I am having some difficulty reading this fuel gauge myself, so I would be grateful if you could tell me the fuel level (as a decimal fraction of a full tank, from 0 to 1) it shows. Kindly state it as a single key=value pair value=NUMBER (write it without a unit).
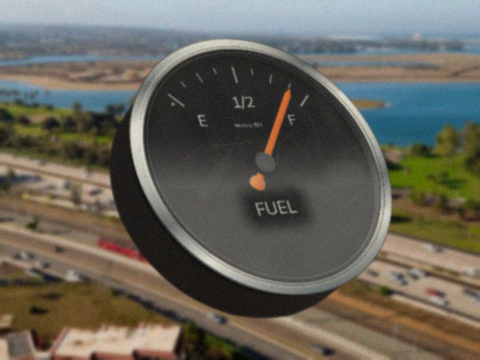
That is value=0.875
